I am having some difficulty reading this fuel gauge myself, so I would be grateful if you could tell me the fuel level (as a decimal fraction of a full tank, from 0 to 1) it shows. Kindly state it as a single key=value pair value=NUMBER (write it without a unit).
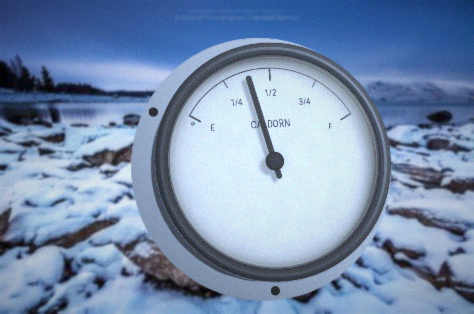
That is value=0.375
